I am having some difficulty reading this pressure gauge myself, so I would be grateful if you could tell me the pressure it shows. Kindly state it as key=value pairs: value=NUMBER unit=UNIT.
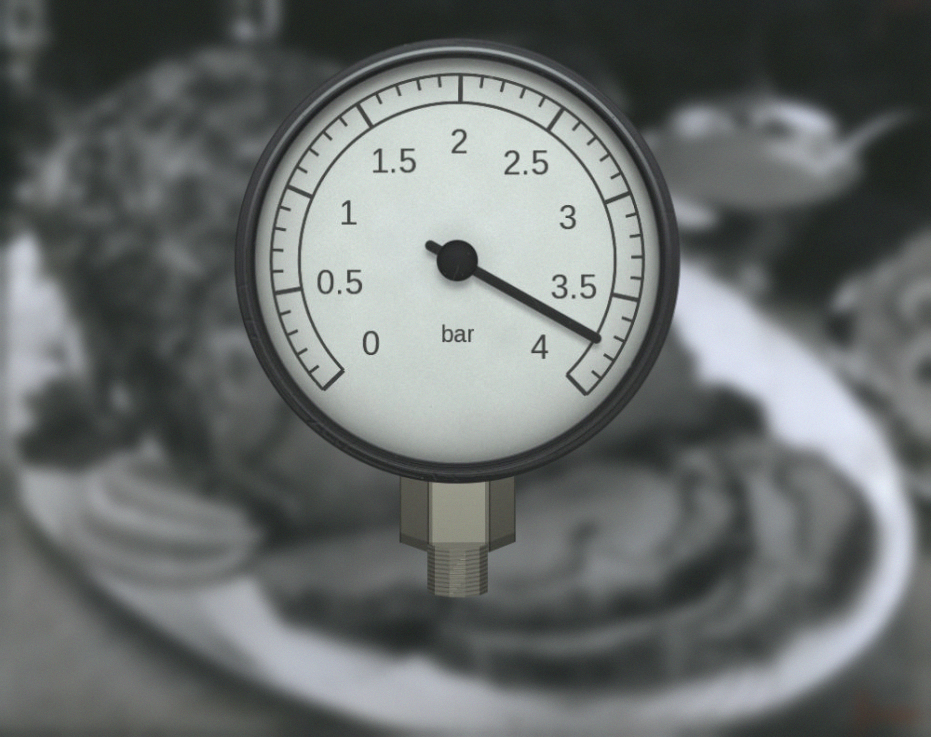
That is value=3.75 unit=bar
